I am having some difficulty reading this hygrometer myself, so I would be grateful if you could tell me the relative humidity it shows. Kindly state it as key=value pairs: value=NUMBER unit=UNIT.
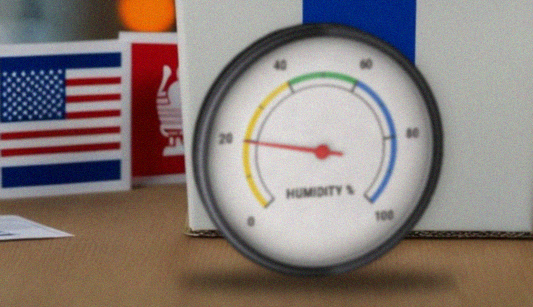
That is value=20 unit=%
